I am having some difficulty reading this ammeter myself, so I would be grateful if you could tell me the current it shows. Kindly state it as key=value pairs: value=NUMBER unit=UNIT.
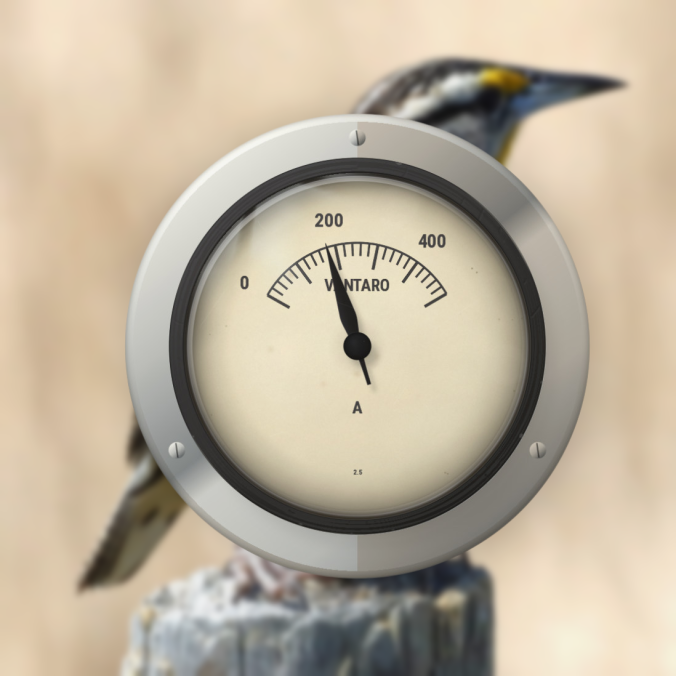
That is value=180 unit=A
